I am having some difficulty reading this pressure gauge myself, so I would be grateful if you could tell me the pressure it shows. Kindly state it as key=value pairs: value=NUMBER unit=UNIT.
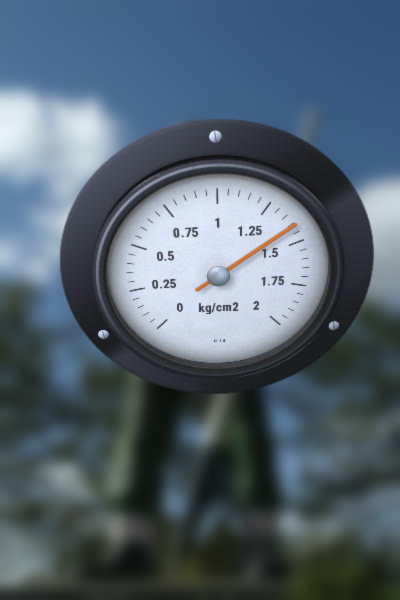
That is value=1.4 unit=kg/cm²
